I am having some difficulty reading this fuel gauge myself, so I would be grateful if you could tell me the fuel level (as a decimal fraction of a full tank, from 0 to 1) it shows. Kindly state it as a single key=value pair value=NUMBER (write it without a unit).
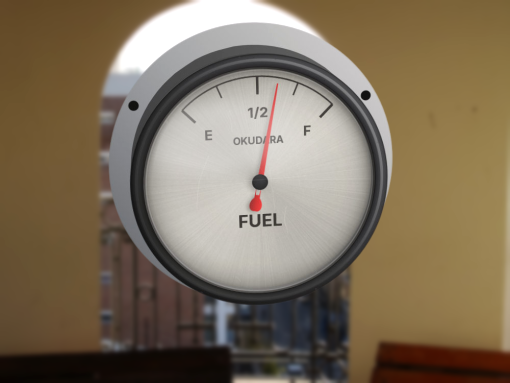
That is value=0.625
